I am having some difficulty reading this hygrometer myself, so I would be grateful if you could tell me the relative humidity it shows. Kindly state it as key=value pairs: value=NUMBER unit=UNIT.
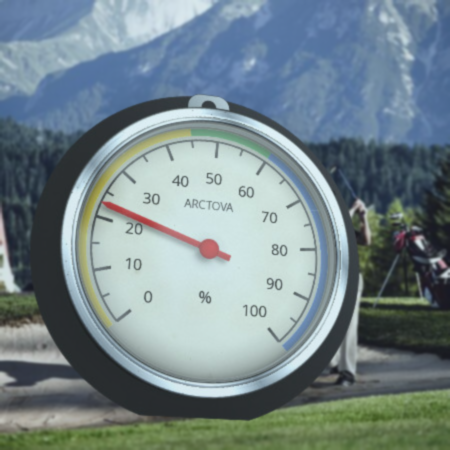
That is value=22.5 unit=%
